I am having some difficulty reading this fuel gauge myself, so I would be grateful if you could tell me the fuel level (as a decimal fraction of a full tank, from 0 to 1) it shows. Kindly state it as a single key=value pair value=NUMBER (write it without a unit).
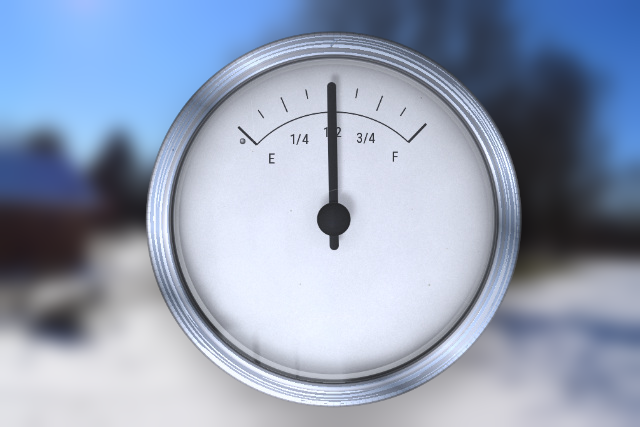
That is value=0.5
